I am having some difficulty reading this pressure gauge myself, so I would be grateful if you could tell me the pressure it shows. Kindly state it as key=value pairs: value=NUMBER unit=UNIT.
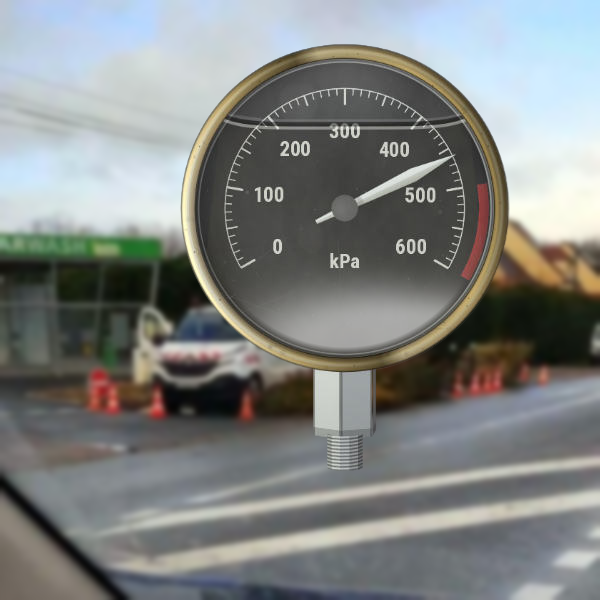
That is value=460 unit=kPa
